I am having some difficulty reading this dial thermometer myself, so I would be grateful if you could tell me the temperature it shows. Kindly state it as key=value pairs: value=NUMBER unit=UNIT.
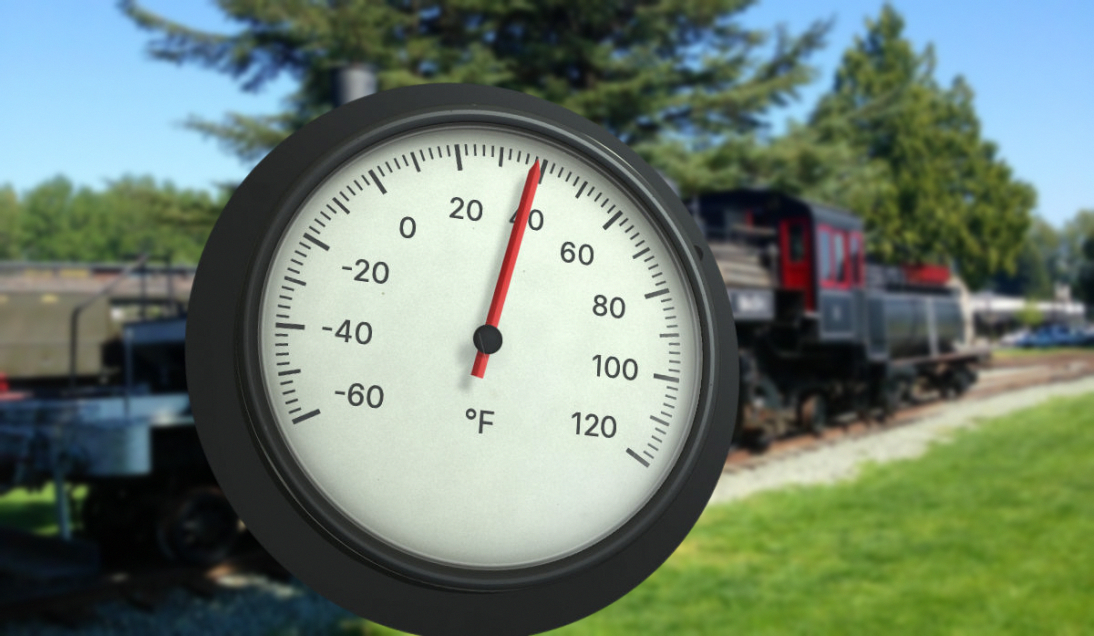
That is value=38 unit=°F
